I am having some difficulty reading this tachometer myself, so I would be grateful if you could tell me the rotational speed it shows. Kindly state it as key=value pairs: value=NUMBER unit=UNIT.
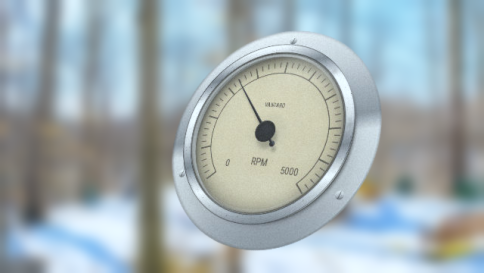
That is value=1700 unit=rpm
